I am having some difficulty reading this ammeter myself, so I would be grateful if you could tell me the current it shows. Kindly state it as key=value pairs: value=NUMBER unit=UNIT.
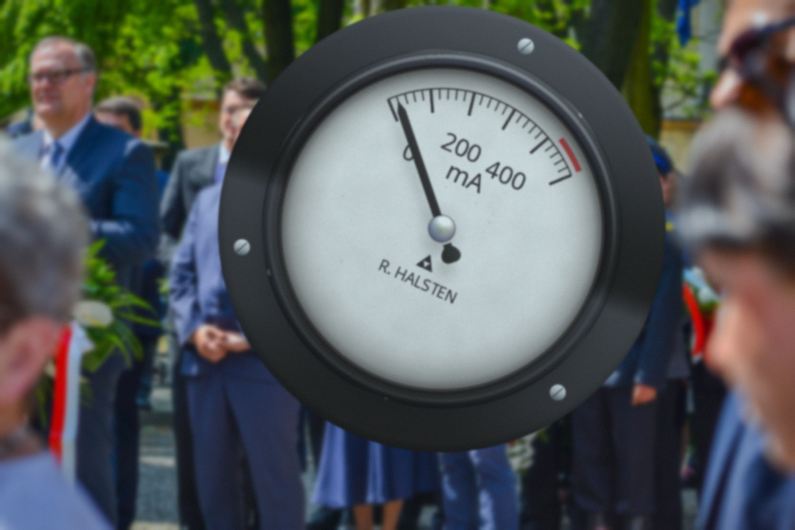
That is value=20 unit=mA
